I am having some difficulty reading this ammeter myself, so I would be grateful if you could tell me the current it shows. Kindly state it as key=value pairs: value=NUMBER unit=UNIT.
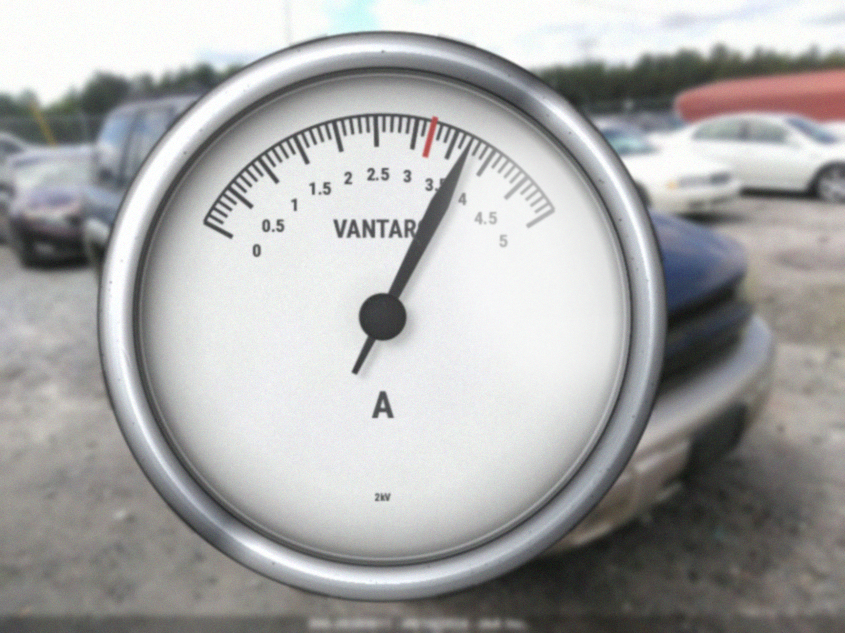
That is value=3.7 unit=A
